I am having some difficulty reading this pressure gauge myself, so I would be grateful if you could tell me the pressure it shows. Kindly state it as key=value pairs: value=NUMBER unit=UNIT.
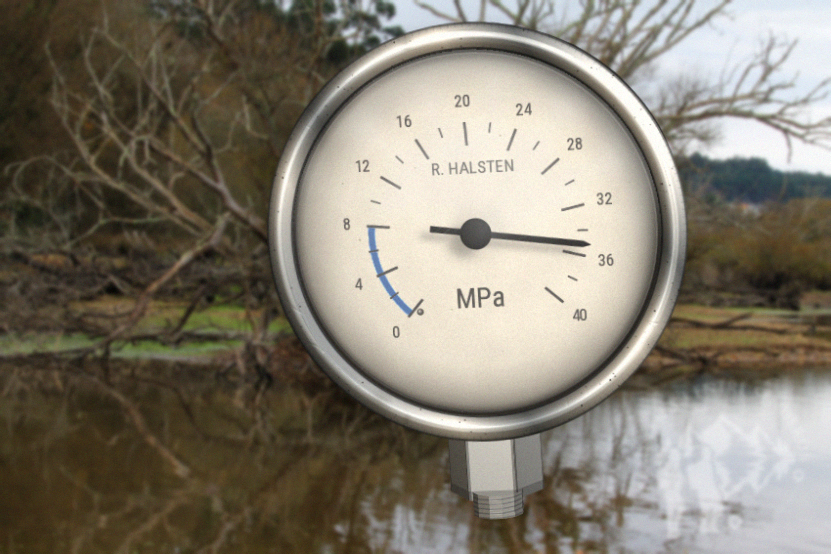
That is value=35 unit=MPa
